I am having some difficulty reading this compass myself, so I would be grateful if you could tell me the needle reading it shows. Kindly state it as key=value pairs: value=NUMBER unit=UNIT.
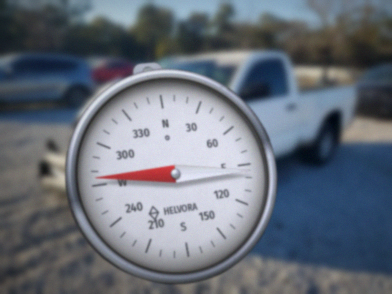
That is value=275 unit=°
